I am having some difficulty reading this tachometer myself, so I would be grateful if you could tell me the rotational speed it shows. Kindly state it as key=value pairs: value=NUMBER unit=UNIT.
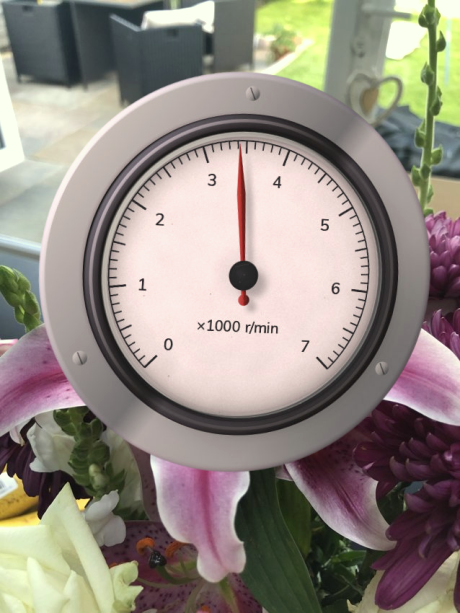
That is value=3400 unit=rpm
